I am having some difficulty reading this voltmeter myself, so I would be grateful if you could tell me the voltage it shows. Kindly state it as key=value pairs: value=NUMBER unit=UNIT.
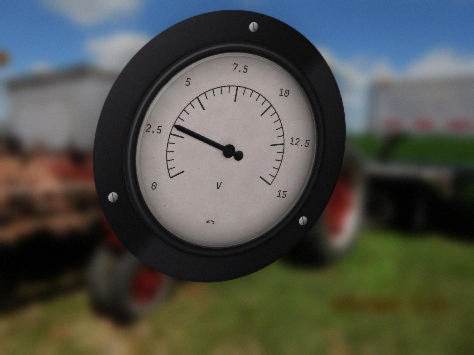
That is value=3 unit=V
